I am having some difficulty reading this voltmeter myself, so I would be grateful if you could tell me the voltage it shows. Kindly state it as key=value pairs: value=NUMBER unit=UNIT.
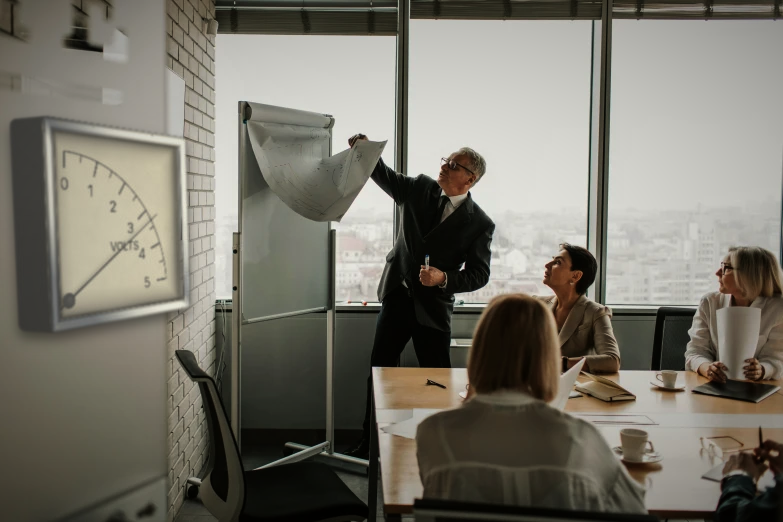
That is value=3.25 unit=V
